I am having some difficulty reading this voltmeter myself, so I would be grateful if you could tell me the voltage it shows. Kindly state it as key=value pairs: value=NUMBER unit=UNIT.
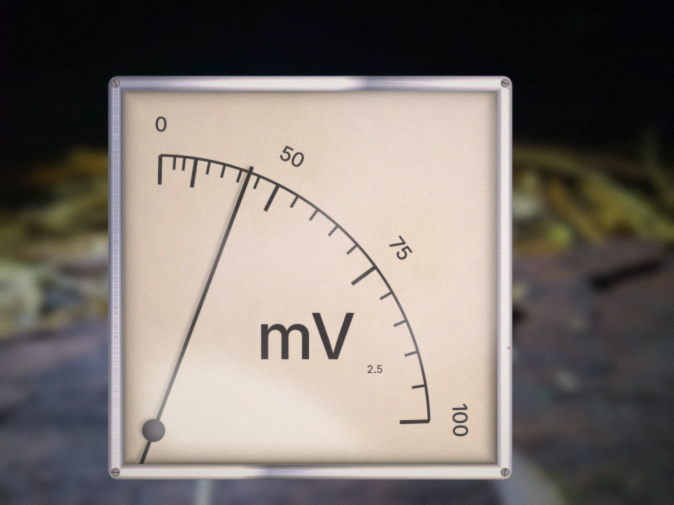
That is value=42.5 unit=mV
